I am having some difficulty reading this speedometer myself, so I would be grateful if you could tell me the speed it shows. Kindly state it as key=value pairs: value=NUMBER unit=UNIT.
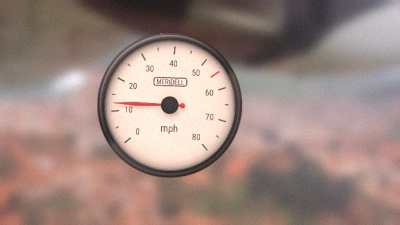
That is value=12.5 unit=mph
